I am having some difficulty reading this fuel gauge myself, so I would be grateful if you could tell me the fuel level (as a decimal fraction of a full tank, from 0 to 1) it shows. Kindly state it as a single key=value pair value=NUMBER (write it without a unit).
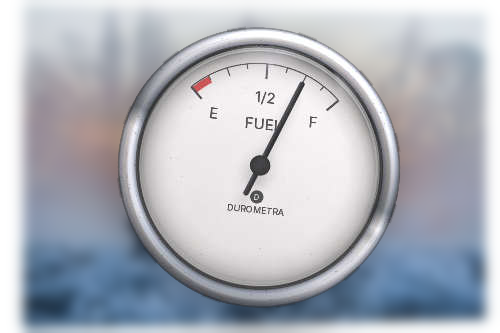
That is value=0.75
